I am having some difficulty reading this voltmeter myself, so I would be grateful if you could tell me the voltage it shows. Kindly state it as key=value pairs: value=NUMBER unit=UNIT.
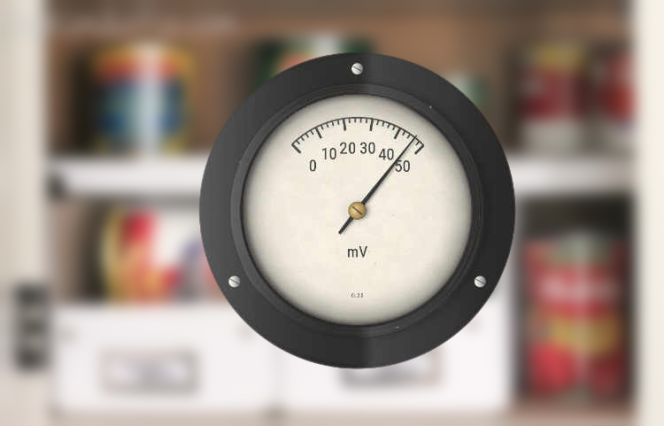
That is value=46 unit=mV
